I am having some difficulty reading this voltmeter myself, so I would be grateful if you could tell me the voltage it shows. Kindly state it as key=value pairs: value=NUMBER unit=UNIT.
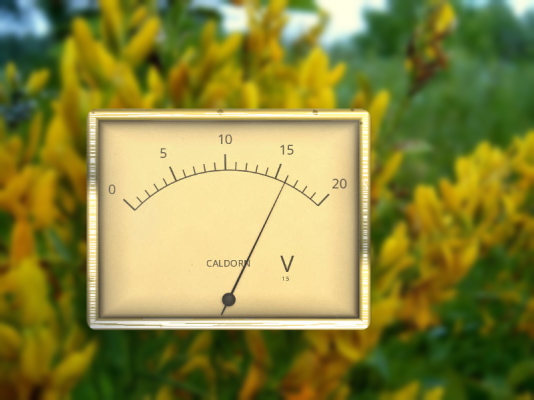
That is value=16 unit=V
